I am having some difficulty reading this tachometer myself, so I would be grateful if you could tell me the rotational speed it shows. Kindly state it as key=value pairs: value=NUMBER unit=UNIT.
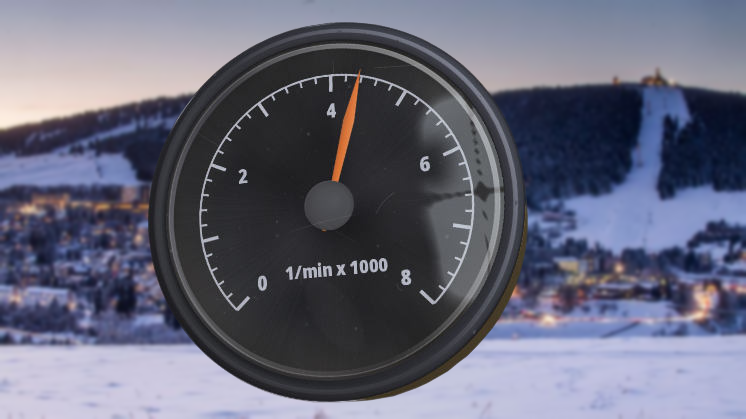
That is value=4400 unit=rpm
